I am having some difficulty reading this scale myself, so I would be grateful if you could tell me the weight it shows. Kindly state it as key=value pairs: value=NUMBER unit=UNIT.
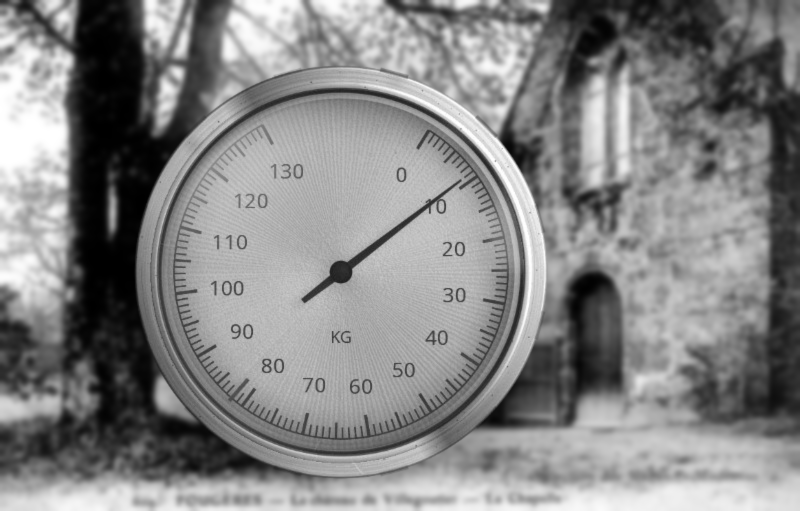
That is value=9 unit=kg
